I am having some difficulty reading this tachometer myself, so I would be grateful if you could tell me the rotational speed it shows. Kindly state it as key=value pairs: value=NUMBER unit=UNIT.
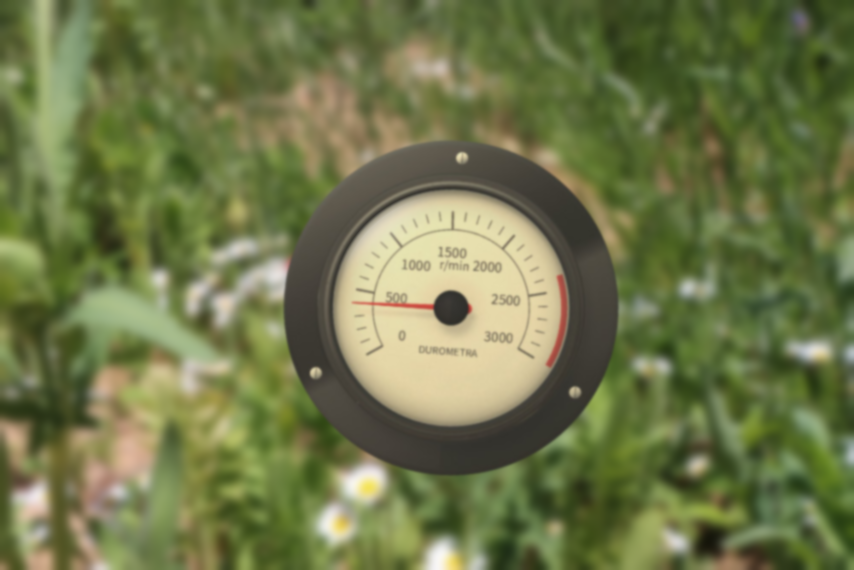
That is value=400 unit=rpm
